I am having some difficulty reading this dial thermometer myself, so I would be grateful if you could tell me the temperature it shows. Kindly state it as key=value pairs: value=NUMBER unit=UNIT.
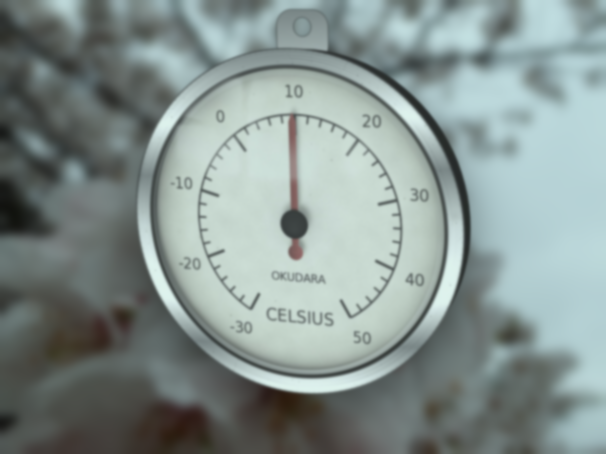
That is value=10 unit=°C
